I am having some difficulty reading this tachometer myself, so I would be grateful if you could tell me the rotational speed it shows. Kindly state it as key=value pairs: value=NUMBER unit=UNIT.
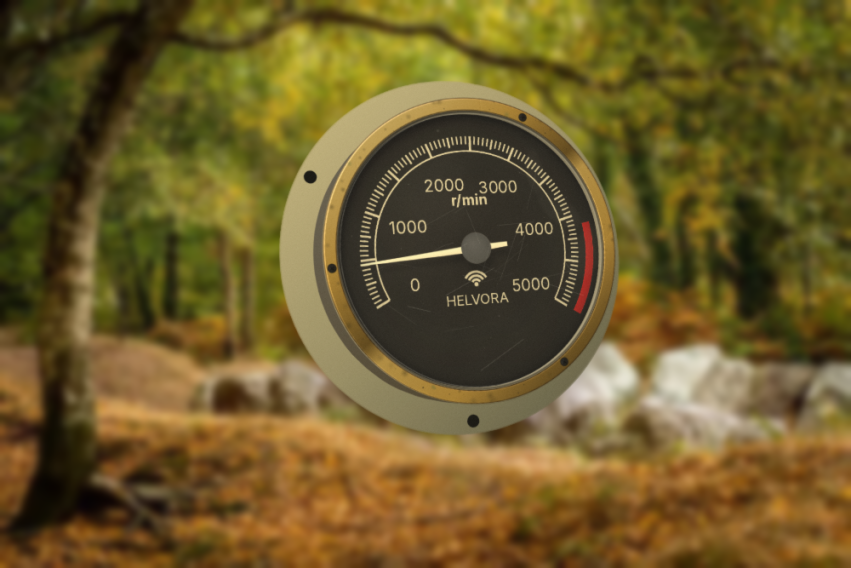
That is value=450 unit=rpm
